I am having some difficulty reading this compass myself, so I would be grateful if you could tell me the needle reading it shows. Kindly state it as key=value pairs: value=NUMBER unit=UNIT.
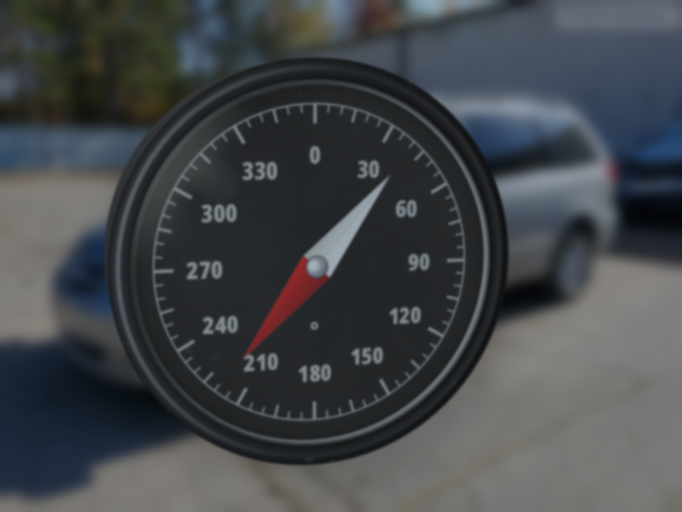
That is value=220 unit=°
